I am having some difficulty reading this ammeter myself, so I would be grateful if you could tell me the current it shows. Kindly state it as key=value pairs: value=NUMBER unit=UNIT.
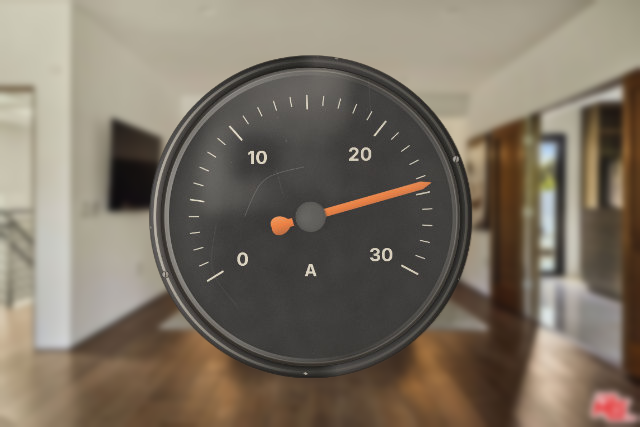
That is value=24.5 unit=A
